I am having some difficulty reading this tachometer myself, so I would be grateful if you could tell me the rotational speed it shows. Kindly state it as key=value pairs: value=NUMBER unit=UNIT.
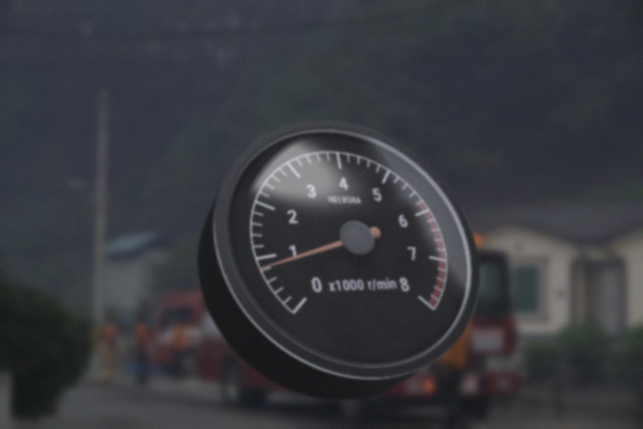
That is value=800 unit=rpm
